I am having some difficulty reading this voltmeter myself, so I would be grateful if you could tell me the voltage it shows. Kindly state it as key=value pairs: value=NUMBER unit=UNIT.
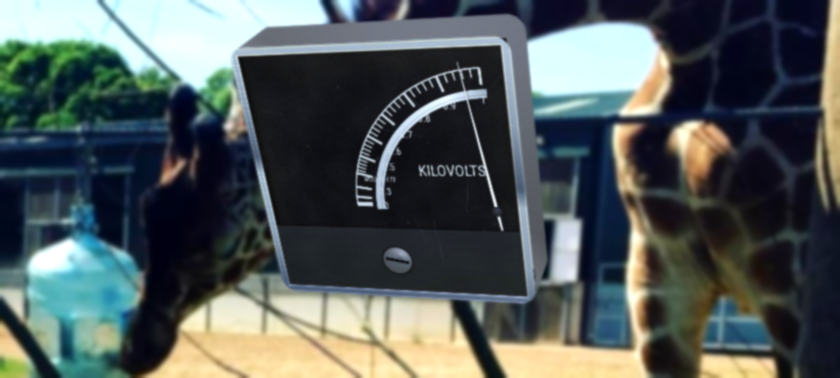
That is value=0.96 unit=kV
